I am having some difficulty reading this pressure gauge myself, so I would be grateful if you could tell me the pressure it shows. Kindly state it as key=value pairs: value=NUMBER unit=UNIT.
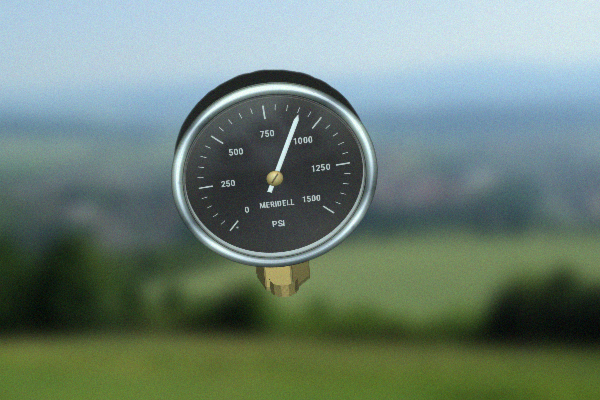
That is value=900 unit=psi
